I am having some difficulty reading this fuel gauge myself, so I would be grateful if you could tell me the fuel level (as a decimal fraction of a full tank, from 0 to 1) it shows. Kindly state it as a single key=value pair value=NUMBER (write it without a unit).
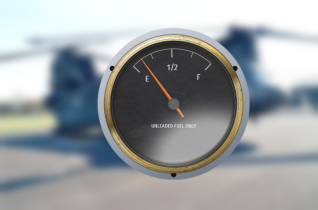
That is value=0.125
